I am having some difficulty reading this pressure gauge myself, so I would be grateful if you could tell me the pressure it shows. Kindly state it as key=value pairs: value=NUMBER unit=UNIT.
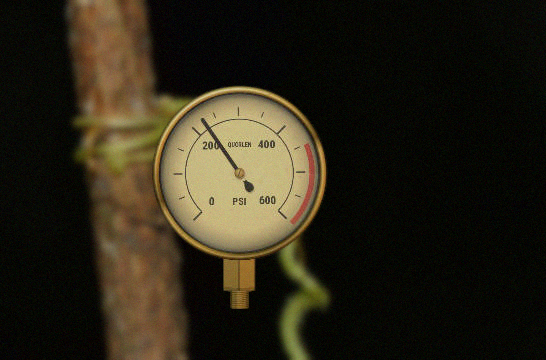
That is value=225 unit=psi
